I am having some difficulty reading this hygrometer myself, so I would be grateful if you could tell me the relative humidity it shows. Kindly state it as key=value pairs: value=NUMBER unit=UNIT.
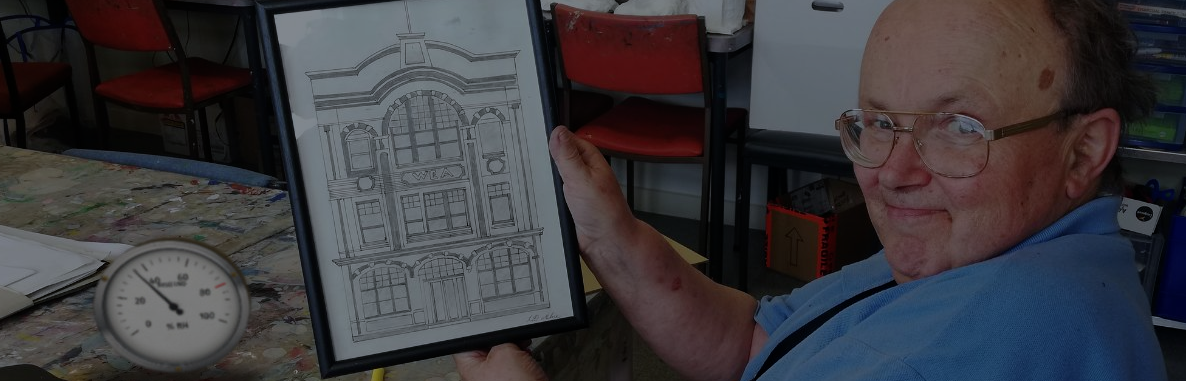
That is value=36 unit=%
